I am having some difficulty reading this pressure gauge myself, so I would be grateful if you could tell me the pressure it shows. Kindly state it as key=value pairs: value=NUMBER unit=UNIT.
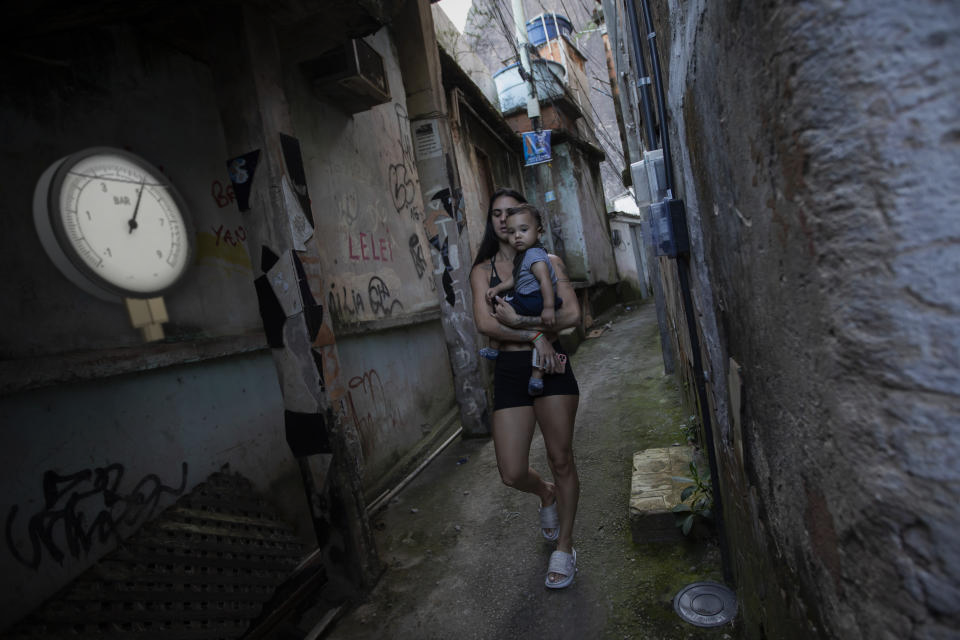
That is value=5 unit=bar
